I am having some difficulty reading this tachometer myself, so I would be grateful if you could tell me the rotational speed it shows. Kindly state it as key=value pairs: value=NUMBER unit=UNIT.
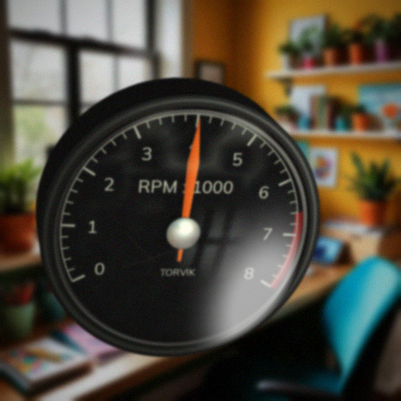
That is value=4000 unit=rpm
